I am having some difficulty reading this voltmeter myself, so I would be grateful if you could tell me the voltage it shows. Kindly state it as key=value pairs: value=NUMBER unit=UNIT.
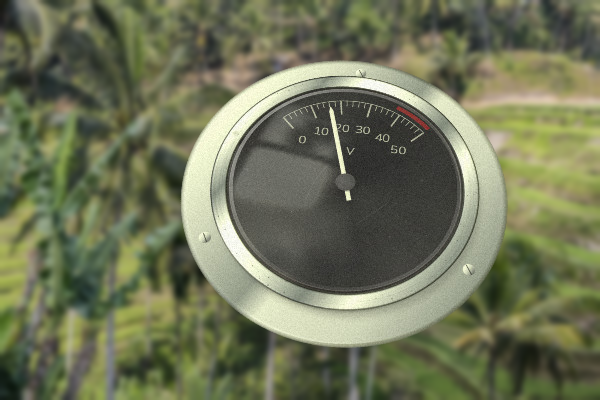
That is value=16 unit=V
